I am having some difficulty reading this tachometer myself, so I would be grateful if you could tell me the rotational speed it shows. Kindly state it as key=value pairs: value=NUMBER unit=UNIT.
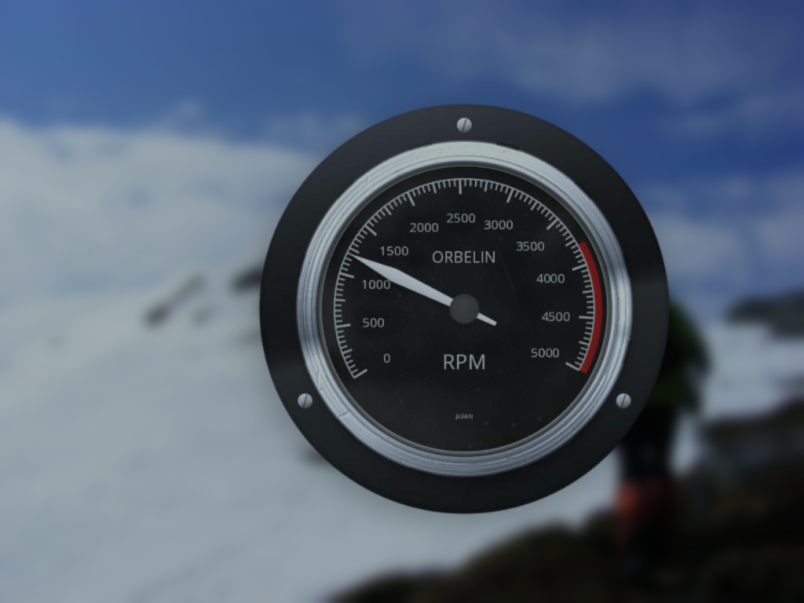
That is value=1200 unit=rpm
